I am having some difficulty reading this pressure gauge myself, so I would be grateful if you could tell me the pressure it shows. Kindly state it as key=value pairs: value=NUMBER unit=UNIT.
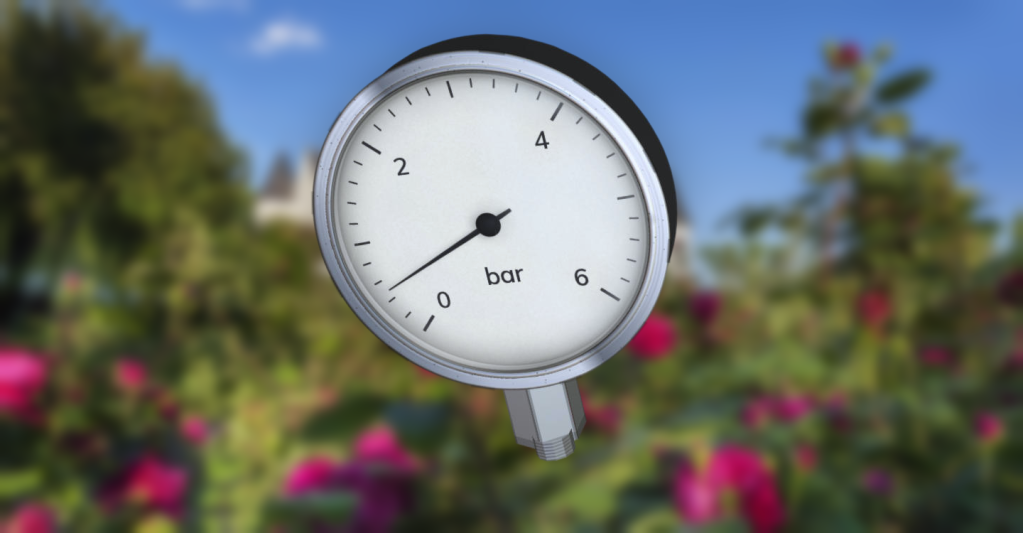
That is value=0.5 unit=bar
